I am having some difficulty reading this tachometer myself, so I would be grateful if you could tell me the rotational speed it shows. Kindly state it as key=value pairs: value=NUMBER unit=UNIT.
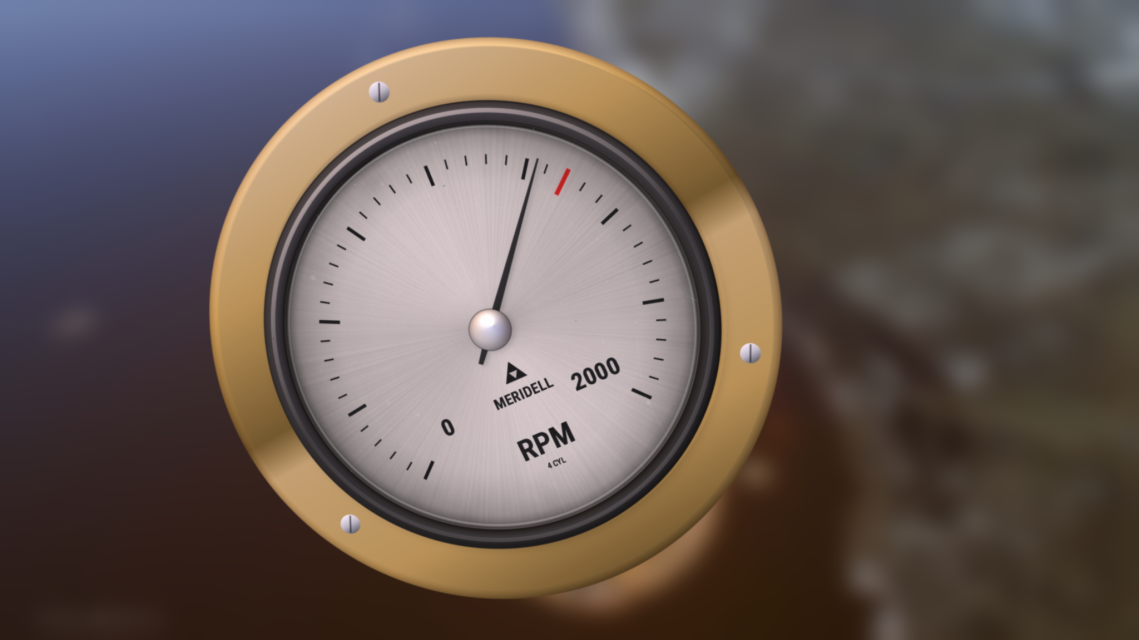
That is value=1275 unit=rpm
